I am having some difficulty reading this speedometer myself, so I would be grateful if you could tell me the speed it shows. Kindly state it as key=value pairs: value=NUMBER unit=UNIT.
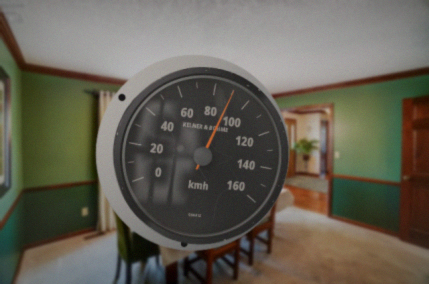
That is value=90 unit=km/h
